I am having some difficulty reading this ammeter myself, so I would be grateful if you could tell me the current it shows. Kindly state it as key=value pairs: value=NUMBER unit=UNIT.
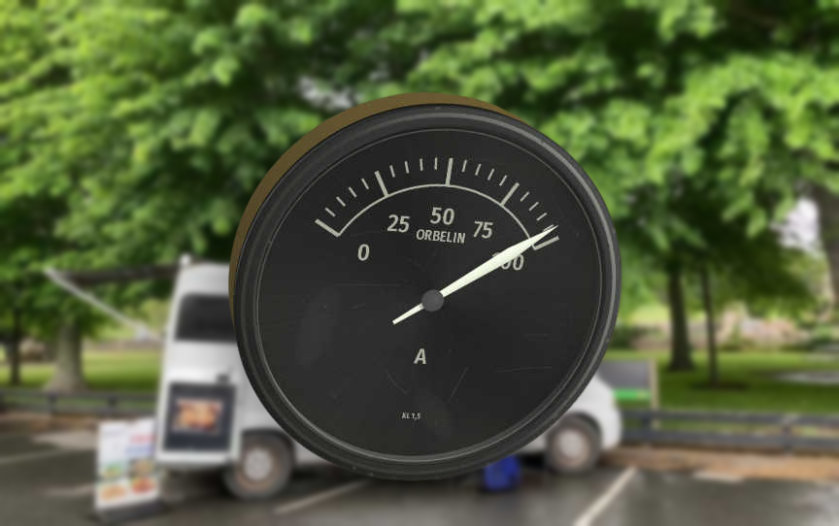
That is value=95 unit=A
